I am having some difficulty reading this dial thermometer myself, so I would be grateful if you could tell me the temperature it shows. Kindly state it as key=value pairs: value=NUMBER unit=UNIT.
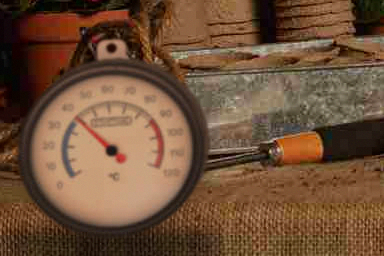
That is value=40 unit=°C
